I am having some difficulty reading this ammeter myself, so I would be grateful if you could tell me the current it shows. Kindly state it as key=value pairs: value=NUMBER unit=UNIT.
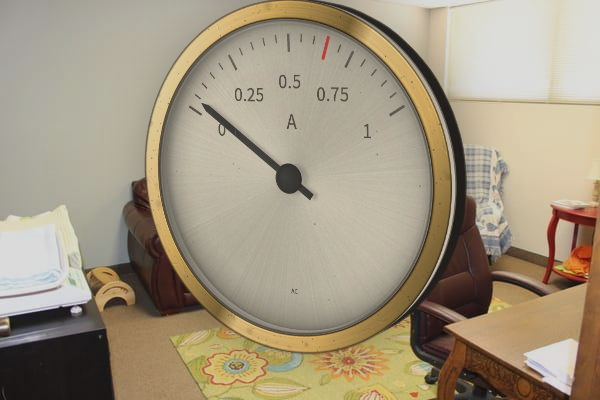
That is value=0.05 unit=A
